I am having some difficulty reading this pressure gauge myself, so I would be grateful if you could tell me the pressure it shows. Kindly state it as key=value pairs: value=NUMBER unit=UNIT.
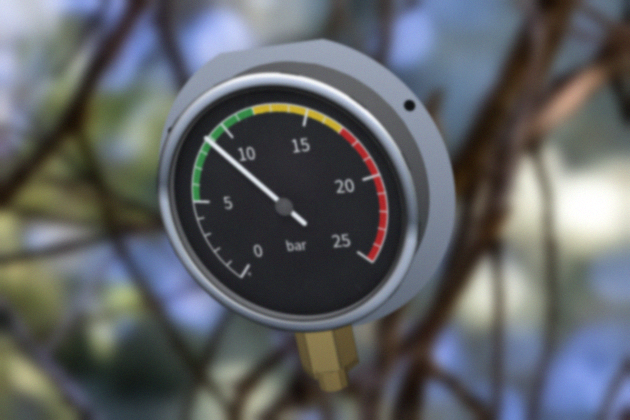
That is value=9 unit=bar
